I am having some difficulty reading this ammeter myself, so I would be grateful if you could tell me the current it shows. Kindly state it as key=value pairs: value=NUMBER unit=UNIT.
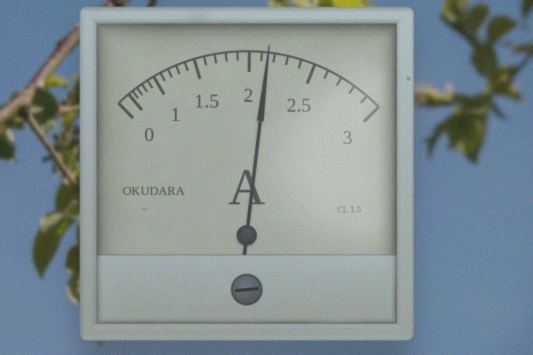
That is value=2.15 unit=A
